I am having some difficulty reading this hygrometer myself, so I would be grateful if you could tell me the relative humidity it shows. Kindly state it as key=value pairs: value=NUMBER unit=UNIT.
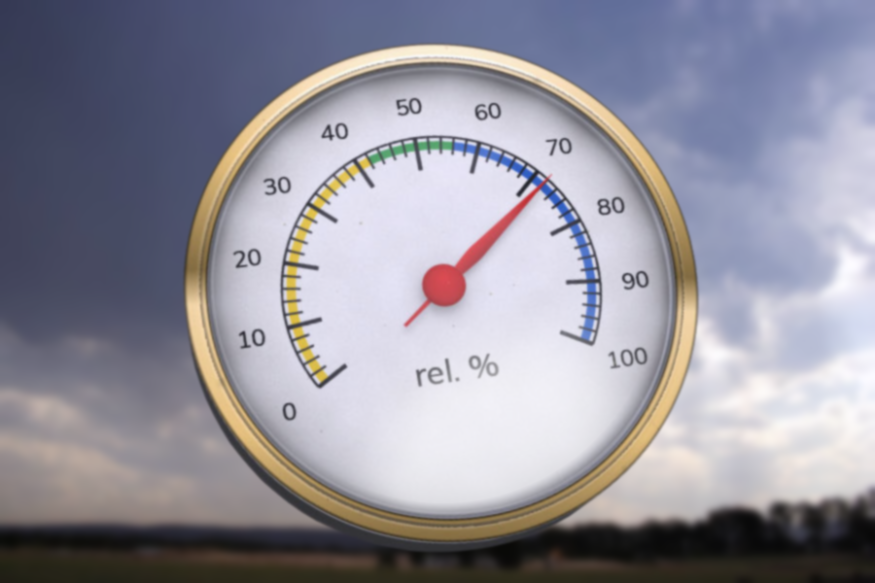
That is value=72 unit=%
